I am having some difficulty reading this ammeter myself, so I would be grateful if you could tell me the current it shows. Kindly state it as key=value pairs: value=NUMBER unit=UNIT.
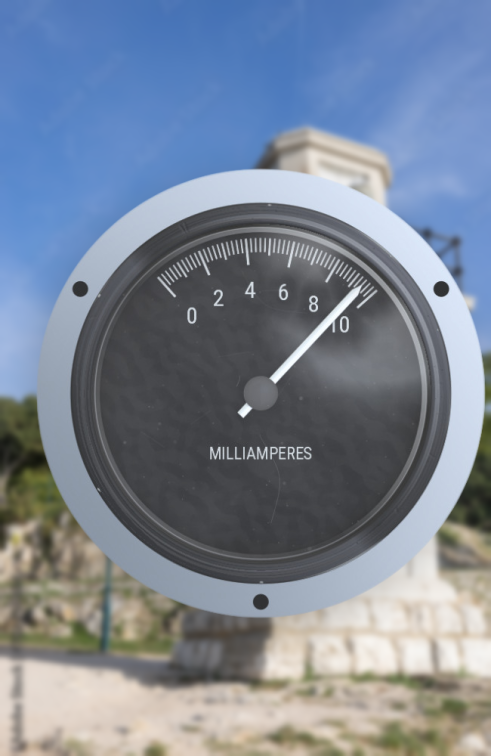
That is value=9.4 unit=mA
